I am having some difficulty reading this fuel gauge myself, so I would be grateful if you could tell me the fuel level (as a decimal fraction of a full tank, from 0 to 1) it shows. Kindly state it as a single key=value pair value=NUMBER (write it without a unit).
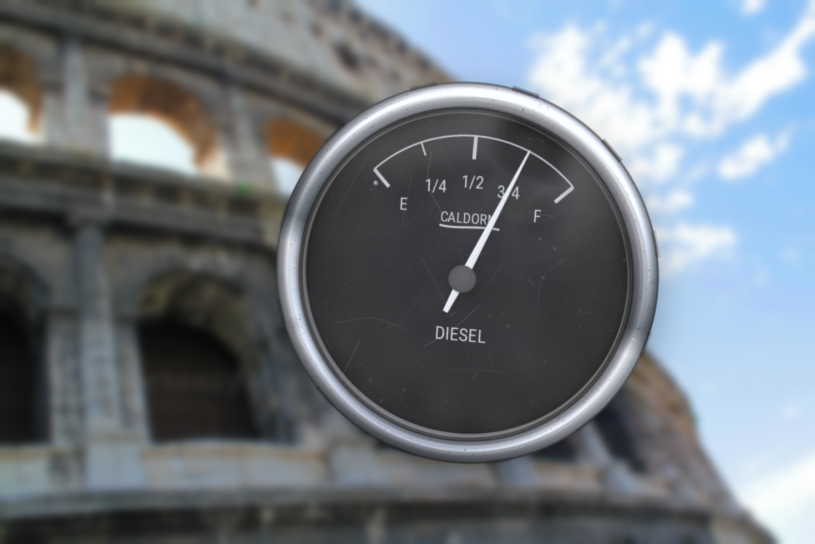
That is value=0.75
